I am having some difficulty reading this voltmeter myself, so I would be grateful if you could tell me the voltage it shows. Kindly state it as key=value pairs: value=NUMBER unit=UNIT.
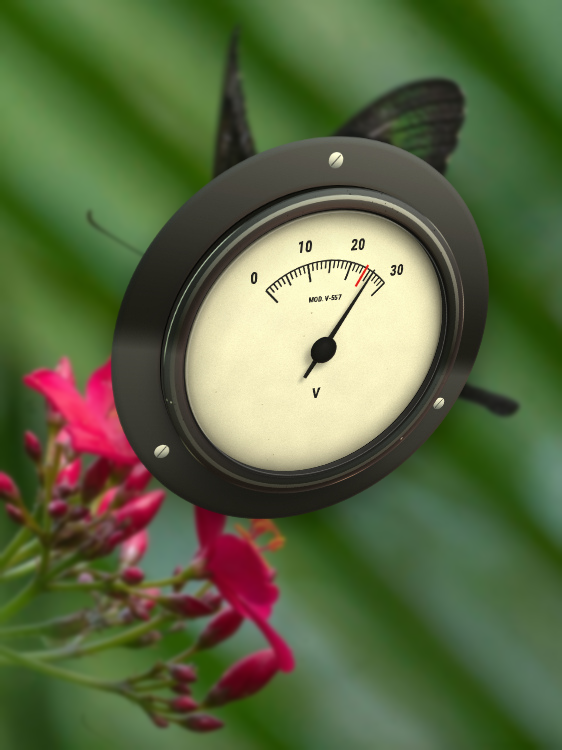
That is value=25 unit=V
